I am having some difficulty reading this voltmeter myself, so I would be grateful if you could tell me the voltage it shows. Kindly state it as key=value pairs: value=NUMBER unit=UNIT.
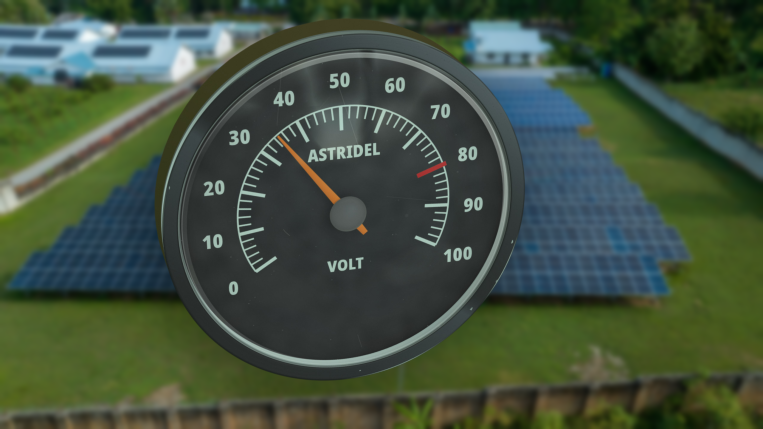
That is value=35 unit=V
